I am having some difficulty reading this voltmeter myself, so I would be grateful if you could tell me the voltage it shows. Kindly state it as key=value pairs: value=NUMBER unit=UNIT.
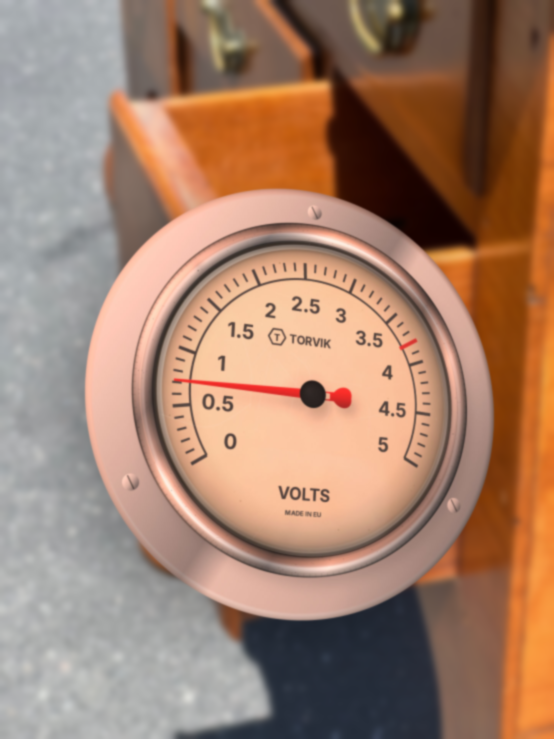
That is value=0.7 unit=V
